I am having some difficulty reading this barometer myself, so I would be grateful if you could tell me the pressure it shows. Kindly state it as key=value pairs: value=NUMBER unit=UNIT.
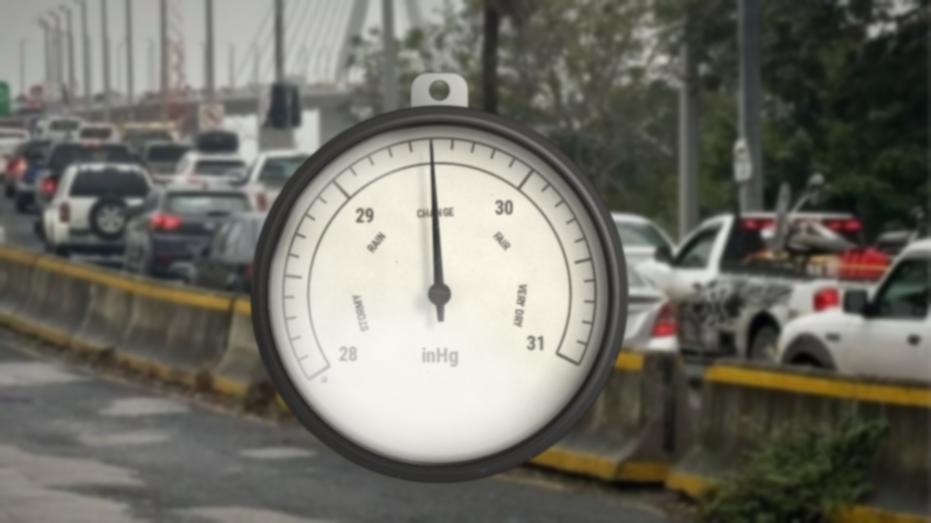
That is value=29.5 unit=inHg
